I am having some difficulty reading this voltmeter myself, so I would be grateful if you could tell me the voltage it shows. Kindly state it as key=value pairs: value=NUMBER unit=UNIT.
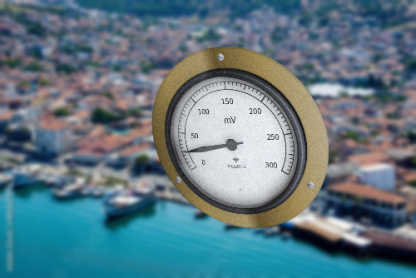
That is value=25 unit=mV
